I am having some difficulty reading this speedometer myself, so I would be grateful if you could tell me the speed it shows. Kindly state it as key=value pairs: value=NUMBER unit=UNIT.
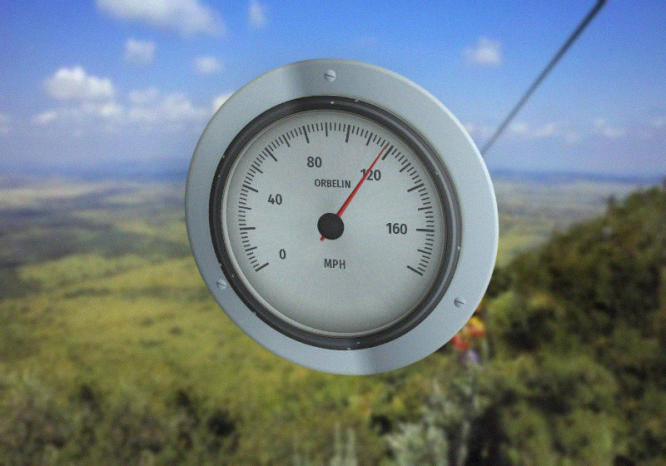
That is value=118 unit=mph
